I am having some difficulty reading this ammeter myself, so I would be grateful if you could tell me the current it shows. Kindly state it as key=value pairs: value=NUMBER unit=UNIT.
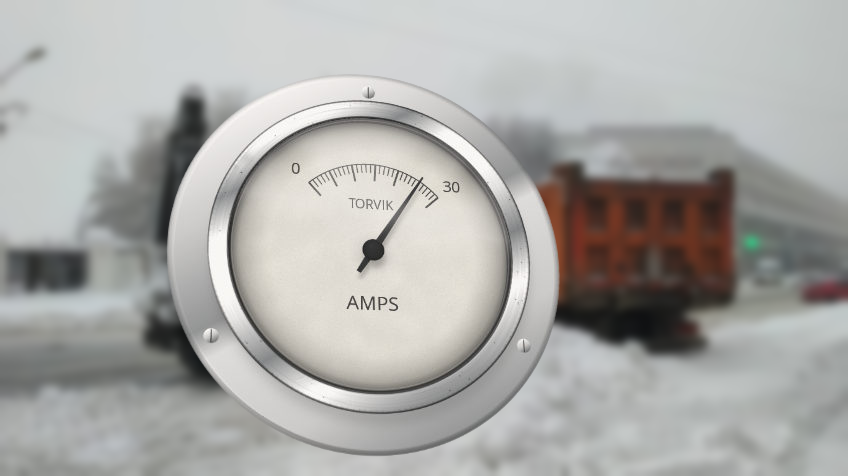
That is value=25 unit=A
